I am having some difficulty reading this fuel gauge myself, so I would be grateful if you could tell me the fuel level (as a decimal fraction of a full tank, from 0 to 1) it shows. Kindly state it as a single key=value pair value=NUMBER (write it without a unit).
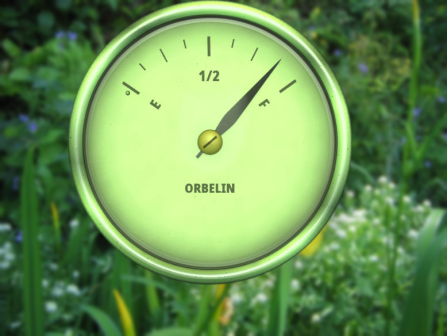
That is value=0.875
